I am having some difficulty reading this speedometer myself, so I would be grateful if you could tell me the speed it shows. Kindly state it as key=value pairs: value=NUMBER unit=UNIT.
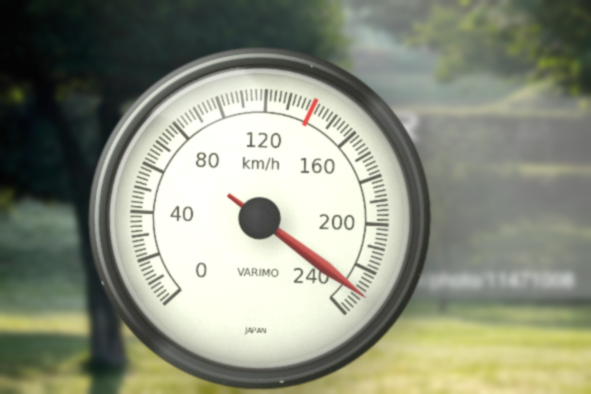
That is value=230 unit=km/h
